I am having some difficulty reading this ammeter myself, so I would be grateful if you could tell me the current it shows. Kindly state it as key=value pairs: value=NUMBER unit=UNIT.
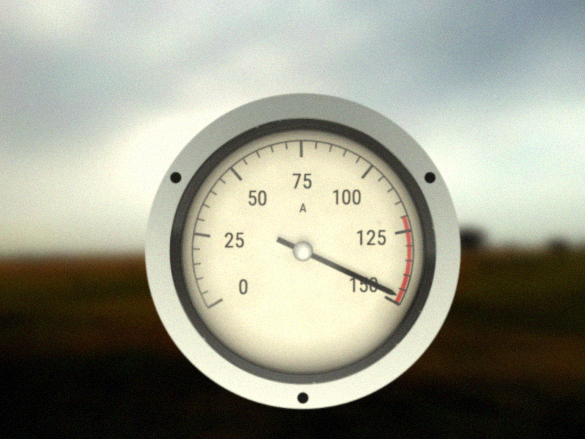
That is value=147.5 unit=A
